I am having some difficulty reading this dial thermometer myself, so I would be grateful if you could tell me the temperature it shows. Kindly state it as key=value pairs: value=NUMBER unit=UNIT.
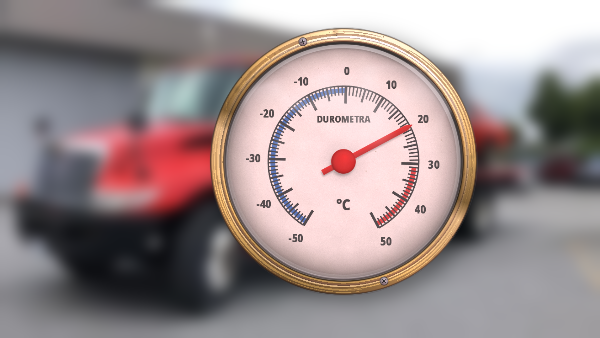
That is value=20 unit=°C
